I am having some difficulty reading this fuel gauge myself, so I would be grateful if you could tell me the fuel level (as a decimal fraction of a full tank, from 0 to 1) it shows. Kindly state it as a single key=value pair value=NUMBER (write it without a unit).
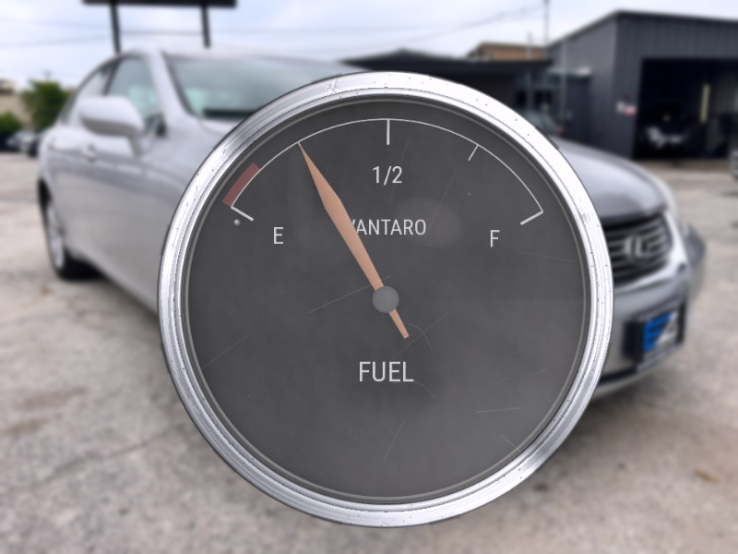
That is value=0.25
